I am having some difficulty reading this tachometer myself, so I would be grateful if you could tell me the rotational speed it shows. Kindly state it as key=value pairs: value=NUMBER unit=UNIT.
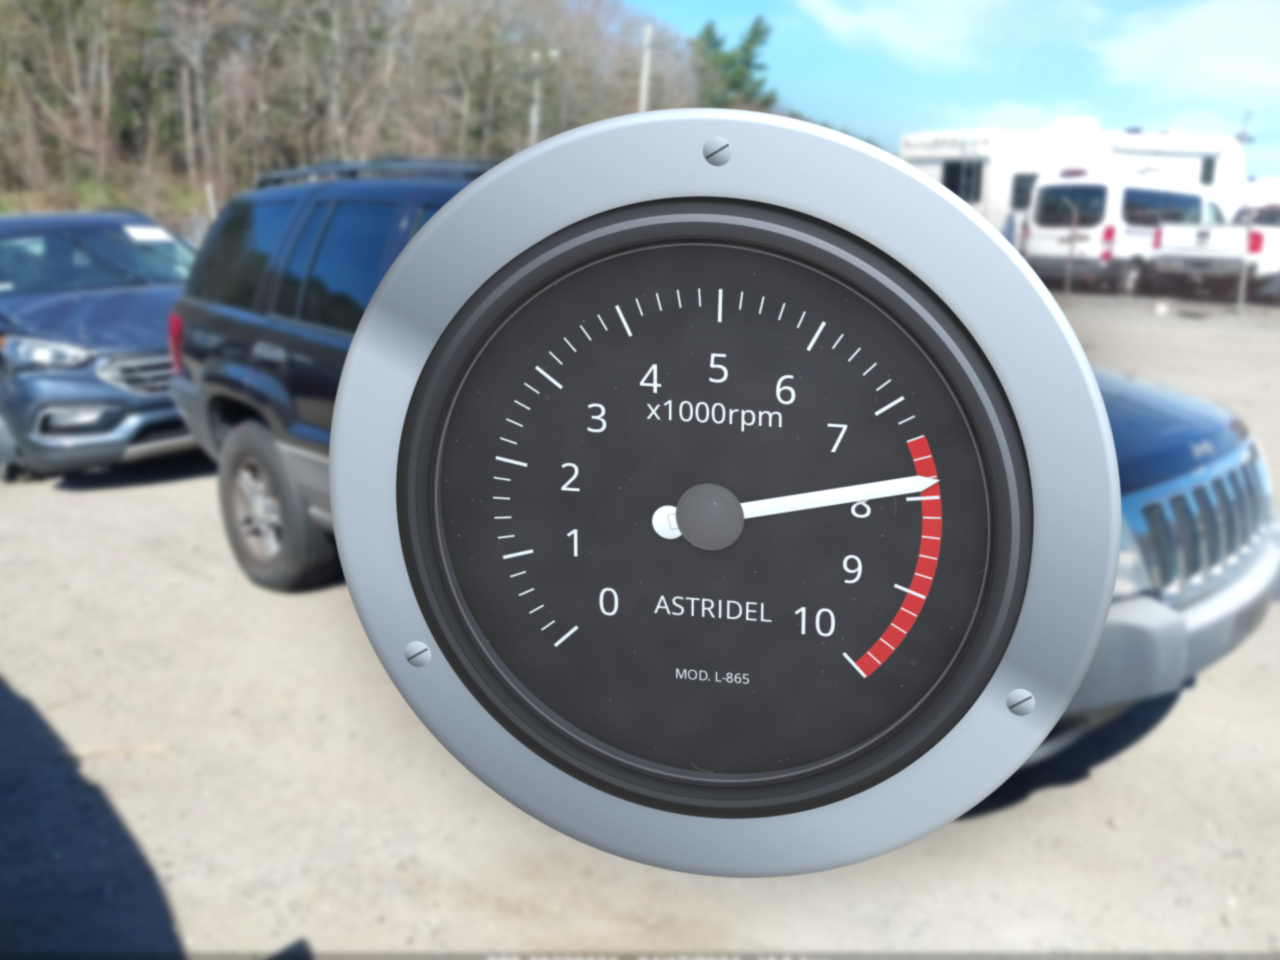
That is value=7800 unit=rpm
